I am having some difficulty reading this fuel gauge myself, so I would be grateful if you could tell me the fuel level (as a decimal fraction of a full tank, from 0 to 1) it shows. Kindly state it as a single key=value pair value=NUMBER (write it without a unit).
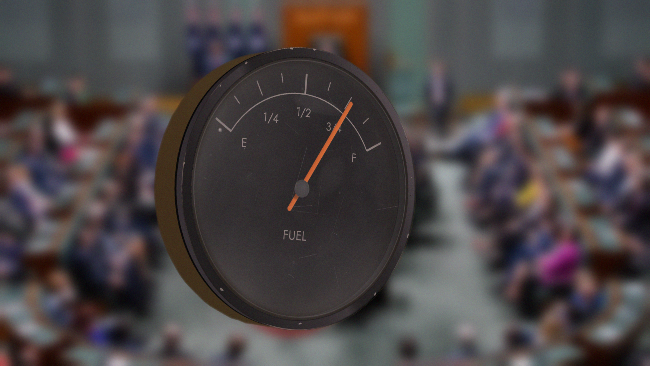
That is value=0.75
